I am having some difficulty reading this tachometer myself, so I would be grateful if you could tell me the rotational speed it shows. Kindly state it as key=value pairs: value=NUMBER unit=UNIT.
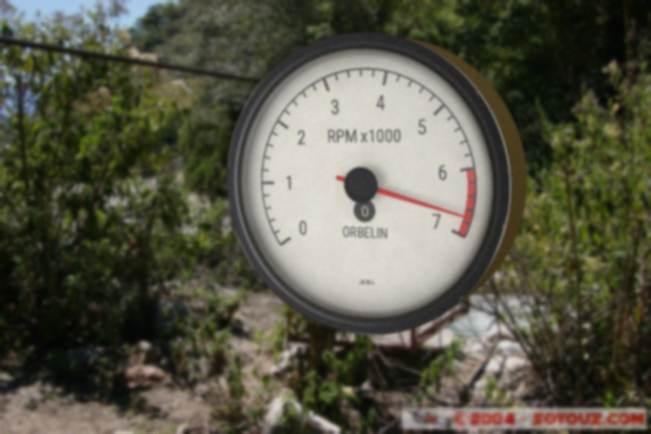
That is value=6700 unit=rpm
